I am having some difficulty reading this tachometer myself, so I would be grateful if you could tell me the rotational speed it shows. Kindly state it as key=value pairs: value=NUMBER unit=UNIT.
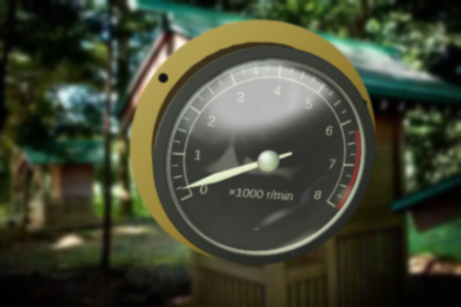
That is value=250 unit=rpm
